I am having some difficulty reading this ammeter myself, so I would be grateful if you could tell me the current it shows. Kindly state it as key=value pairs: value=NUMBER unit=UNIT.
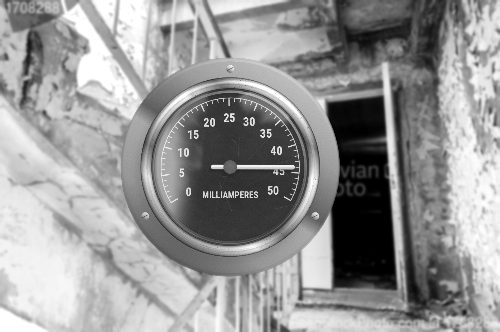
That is value=44 unit=mA
